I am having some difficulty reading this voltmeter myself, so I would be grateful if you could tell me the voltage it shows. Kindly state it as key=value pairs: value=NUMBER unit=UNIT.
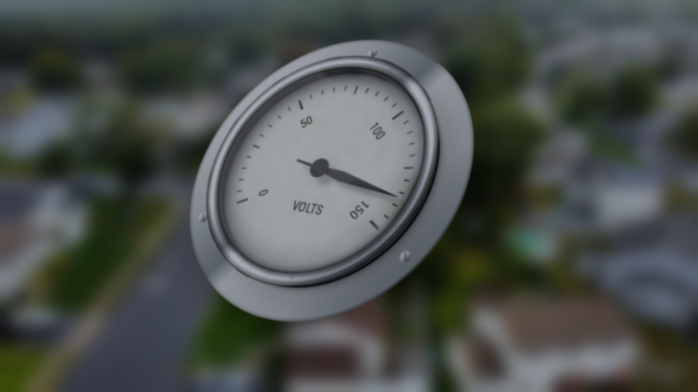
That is value=137.5 unit=V
